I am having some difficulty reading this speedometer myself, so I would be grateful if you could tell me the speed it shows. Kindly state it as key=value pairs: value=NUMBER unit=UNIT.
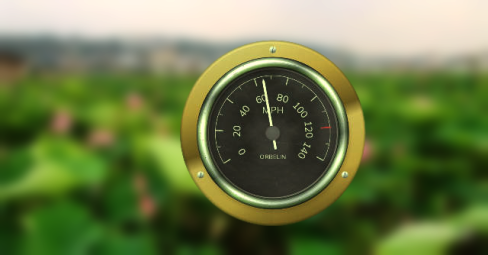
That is value=65 unit=mph
